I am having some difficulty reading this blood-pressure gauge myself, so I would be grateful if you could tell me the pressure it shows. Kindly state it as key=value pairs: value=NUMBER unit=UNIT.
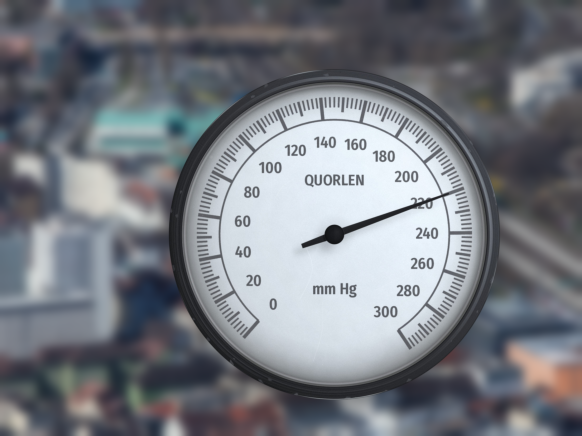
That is value=220 unit=mmHg
